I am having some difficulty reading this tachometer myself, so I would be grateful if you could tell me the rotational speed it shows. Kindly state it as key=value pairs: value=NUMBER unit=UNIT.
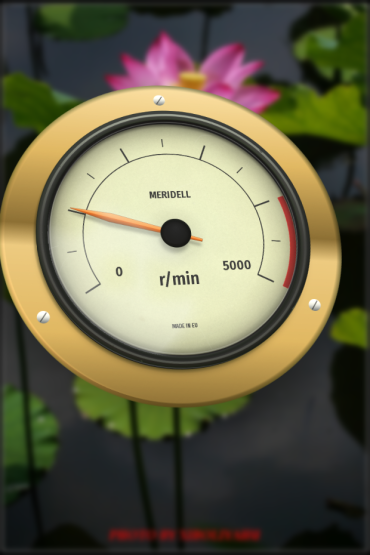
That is value=1000 unit=rpm
